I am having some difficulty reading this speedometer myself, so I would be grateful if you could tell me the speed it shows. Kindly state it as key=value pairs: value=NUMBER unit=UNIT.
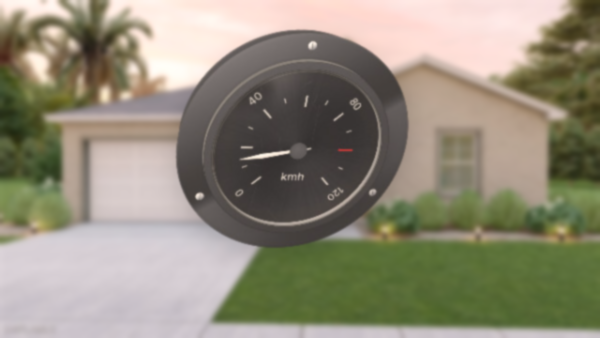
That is value=15 unit=km/h
